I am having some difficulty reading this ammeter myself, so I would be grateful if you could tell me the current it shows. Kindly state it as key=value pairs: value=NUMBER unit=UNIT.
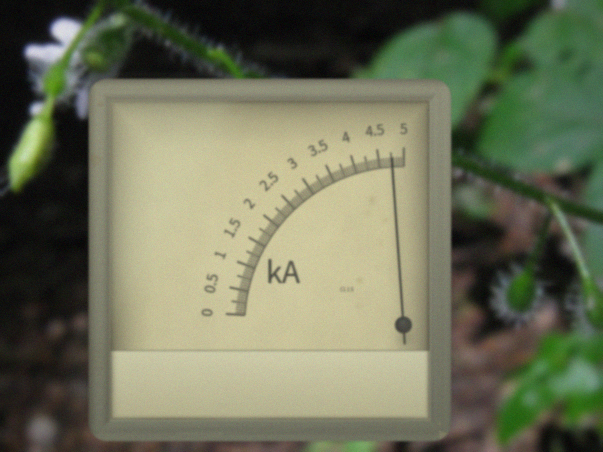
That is value=4.75 unit=kA
